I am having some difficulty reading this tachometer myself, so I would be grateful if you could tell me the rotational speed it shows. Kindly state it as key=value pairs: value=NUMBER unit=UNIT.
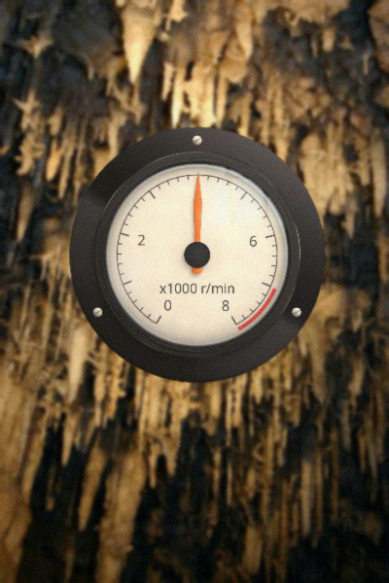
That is value=4000 unit=rpm
